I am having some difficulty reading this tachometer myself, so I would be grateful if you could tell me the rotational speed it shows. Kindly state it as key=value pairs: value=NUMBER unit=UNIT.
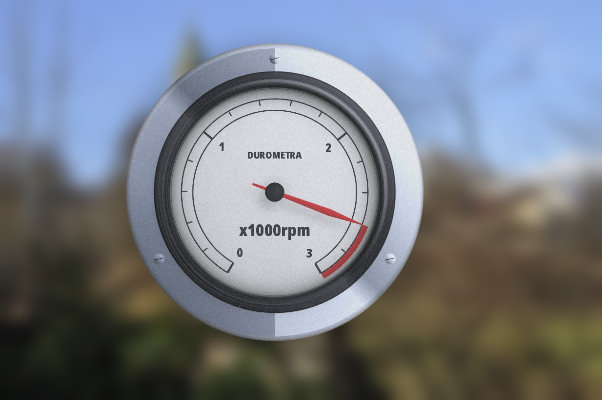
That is value=2600 unit=rpm
